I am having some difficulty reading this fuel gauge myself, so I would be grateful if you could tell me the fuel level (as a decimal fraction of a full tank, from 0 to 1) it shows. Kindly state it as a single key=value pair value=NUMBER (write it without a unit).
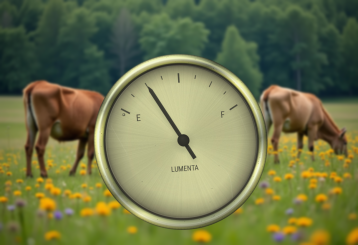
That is value=0.25
